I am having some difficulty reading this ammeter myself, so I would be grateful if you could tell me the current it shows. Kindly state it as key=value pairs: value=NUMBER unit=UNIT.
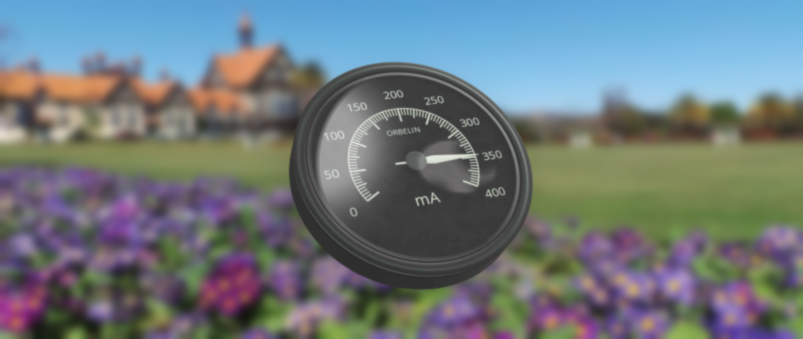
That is value=350 unit=mA
